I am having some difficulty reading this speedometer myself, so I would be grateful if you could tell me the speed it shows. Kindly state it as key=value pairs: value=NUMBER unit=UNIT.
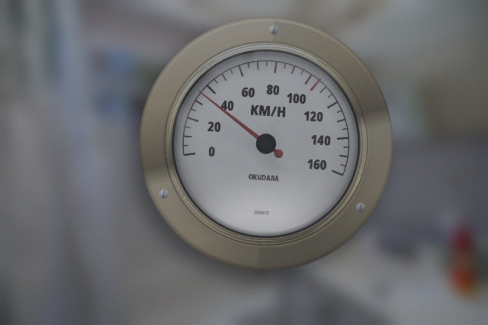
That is value=35 unit=km/h
